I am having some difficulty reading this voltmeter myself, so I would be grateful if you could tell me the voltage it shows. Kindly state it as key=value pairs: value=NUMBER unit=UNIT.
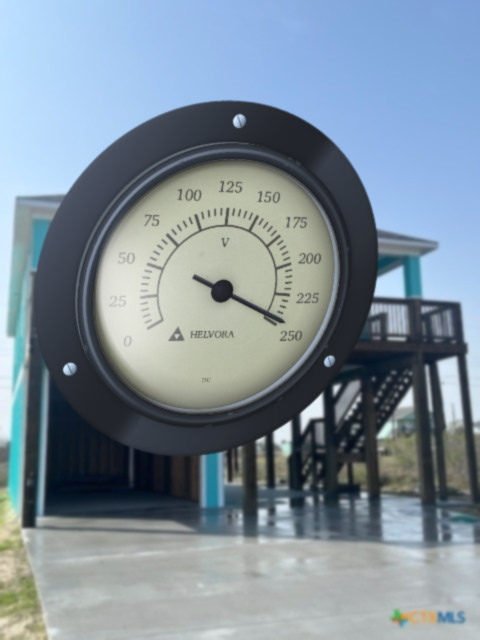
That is value=245 unit=V
